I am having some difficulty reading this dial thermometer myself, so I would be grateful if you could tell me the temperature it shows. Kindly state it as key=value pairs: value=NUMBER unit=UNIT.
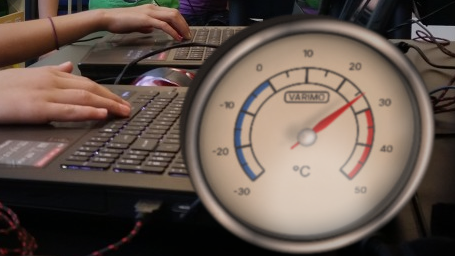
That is value=25 unit=°C
